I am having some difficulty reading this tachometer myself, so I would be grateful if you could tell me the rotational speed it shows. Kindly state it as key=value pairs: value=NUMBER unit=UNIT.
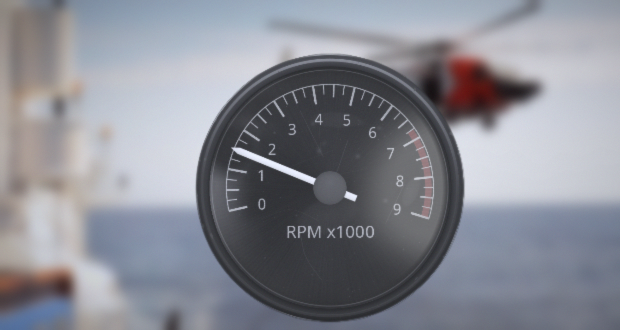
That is value=1500 unit=rpm
